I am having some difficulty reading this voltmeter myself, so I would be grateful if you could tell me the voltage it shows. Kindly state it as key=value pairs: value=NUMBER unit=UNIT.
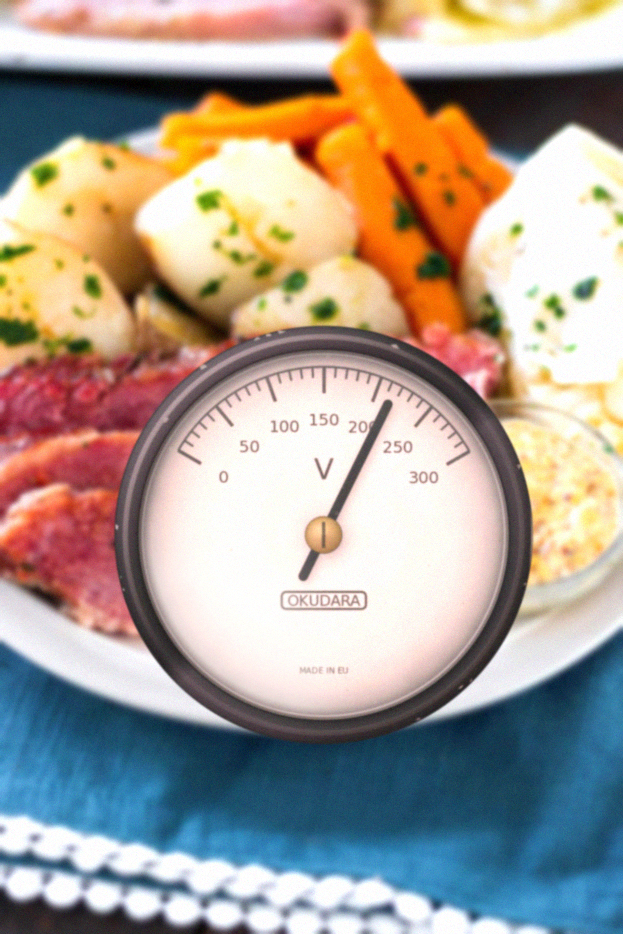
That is value=215 unit=V
